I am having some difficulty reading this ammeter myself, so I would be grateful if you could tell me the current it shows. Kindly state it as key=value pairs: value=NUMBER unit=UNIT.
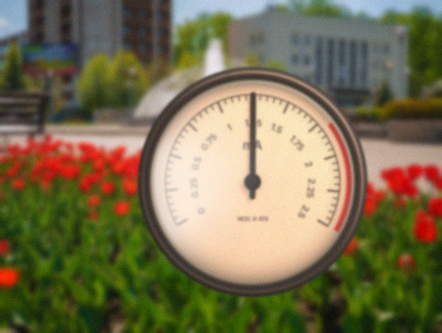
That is value=1.25 unit=mA
